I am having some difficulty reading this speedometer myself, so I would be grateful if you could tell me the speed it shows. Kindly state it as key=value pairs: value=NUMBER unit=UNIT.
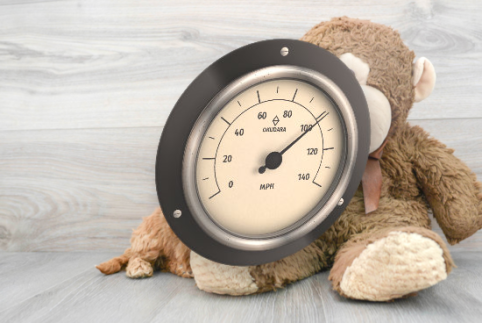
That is value=100 unit=mph
